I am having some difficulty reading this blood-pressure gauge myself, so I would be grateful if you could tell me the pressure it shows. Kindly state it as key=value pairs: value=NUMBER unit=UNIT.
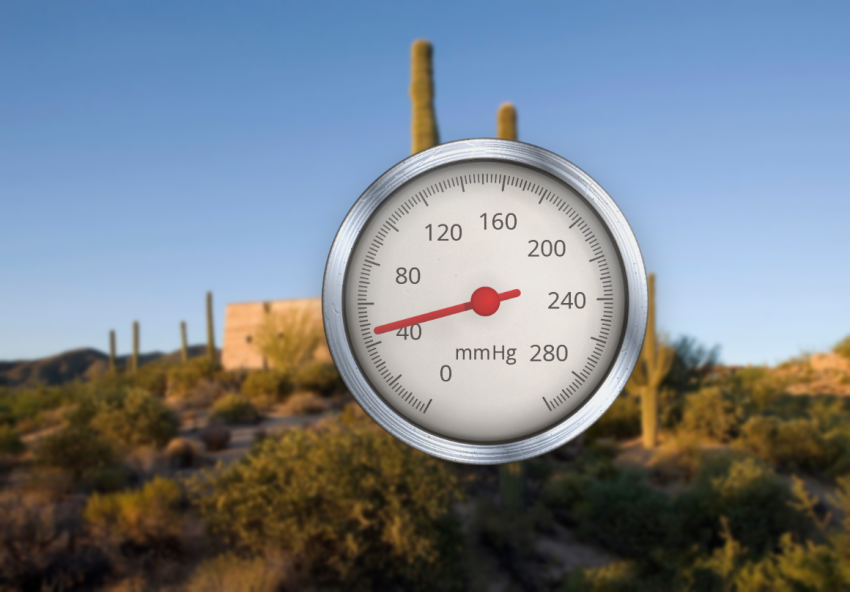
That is value=46 unit=mmHg
